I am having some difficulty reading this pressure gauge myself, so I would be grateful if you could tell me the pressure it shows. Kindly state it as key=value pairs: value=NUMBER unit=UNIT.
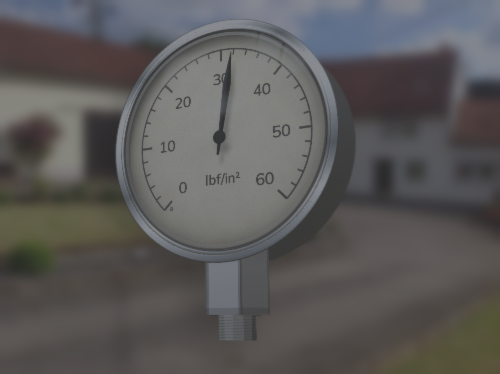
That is value=32 unit=psi
